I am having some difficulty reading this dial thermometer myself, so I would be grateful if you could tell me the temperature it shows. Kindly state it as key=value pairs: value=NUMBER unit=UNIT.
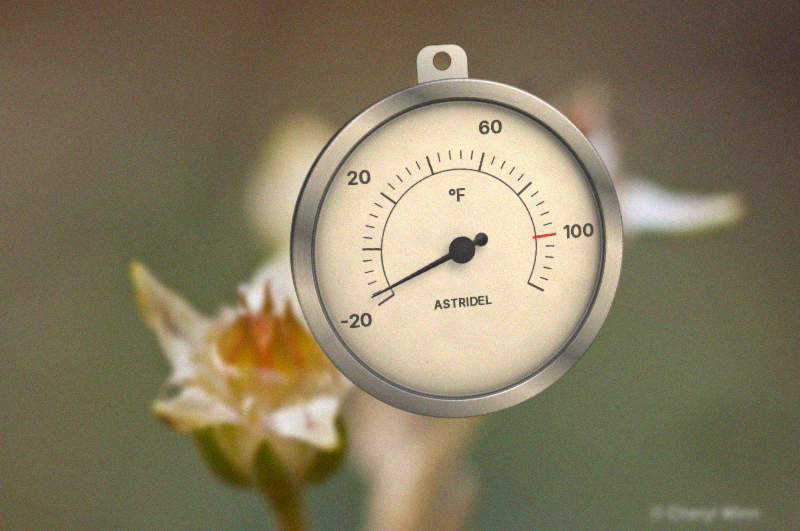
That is value=-16 unit=°F
